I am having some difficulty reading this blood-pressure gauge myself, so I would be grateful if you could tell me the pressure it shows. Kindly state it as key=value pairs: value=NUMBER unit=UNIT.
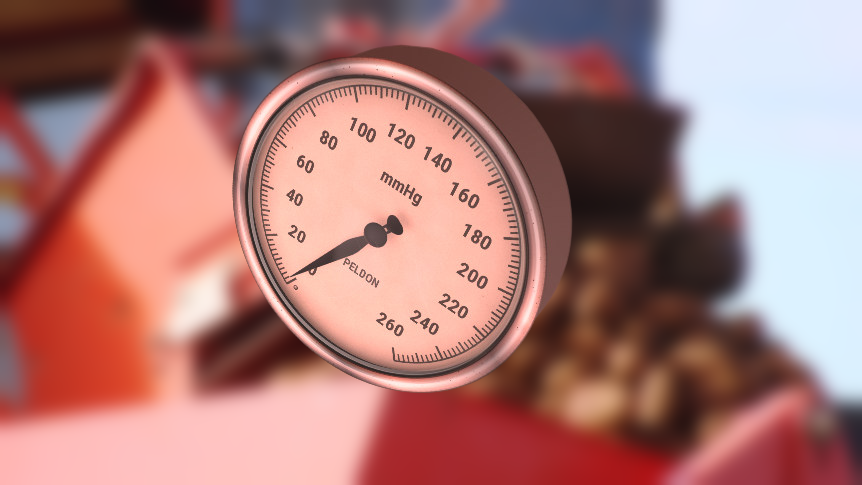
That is value=2 unit=mmHg
